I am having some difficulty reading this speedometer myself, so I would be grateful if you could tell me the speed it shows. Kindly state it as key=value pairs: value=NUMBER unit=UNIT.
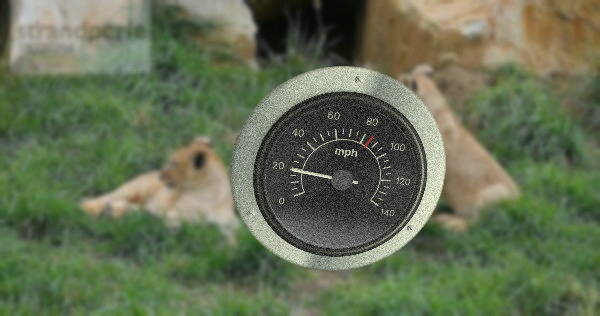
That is value=20 unit=mph
